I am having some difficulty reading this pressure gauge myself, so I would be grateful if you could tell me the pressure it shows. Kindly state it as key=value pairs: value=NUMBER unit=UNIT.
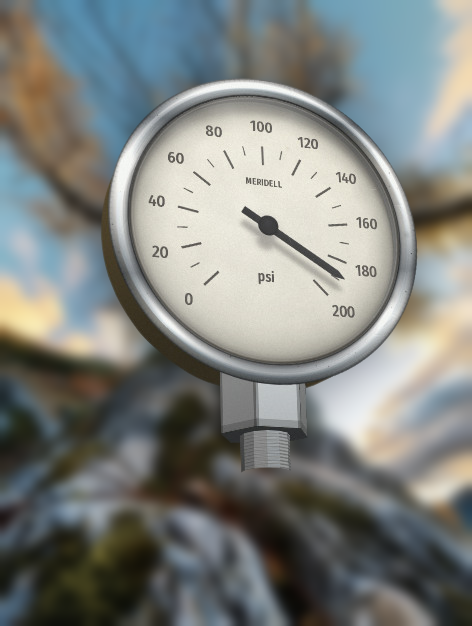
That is value=190 unit=psi
